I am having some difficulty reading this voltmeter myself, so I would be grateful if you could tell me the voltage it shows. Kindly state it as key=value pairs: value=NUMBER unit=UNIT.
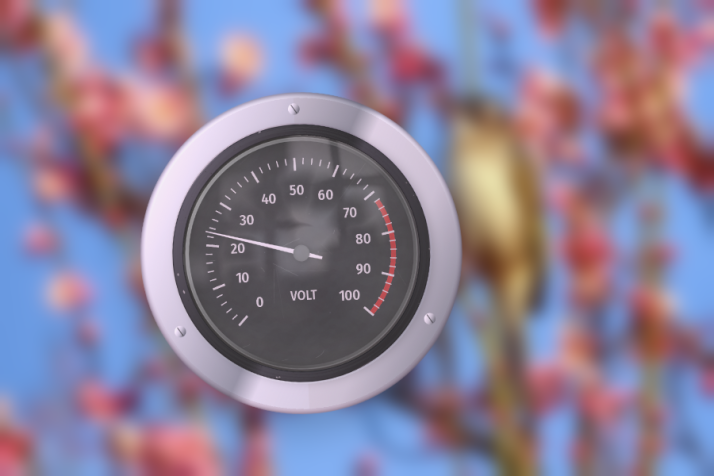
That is value=23 unit=V
